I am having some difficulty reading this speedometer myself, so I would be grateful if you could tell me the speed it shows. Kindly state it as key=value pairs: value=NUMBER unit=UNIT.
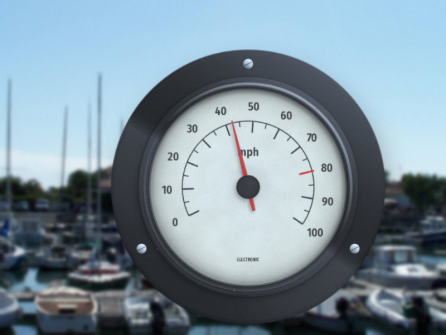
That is value=42.5 unit=mph
